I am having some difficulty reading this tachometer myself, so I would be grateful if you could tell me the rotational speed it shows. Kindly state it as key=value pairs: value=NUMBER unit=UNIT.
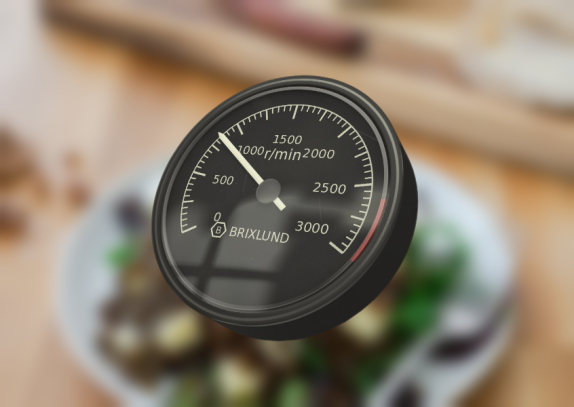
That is value=850 unit=rpm
